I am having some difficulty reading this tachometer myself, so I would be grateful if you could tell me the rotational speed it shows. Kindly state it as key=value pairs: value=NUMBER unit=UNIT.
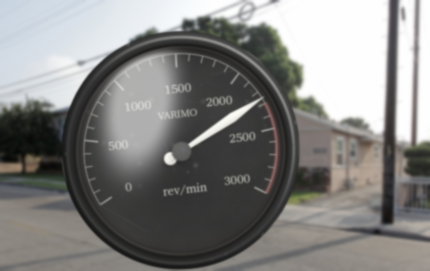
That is value=2250 unit=rpm
